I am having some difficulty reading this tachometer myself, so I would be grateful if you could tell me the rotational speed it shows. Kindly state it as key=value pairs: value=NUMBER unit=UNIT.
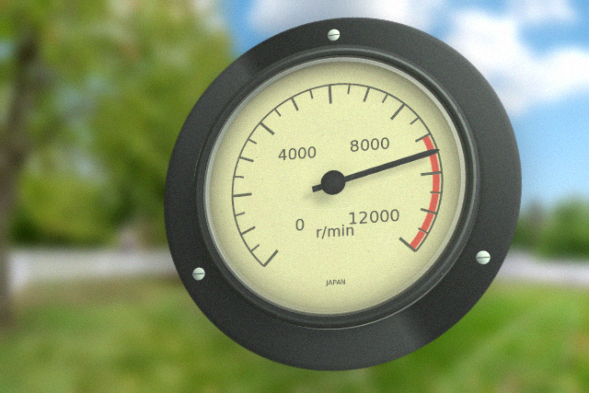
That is value=9500 unit=rpm
